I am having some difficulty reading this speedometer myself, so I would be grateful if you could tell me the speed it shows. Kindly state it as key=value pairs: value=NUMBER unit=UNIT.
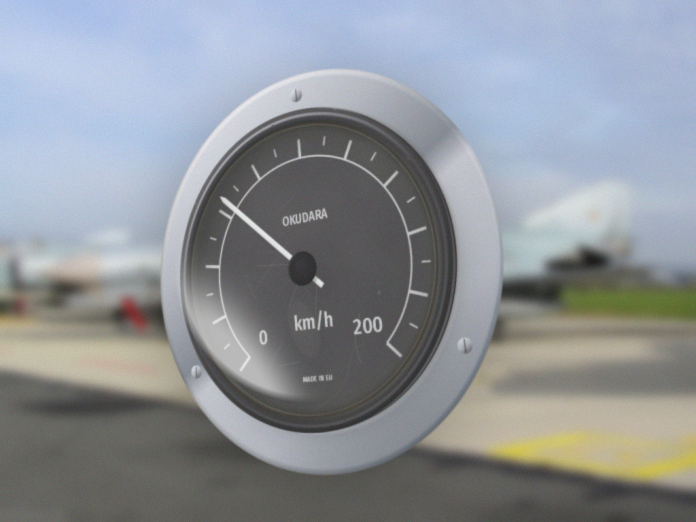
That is value=65 unit=km/h
